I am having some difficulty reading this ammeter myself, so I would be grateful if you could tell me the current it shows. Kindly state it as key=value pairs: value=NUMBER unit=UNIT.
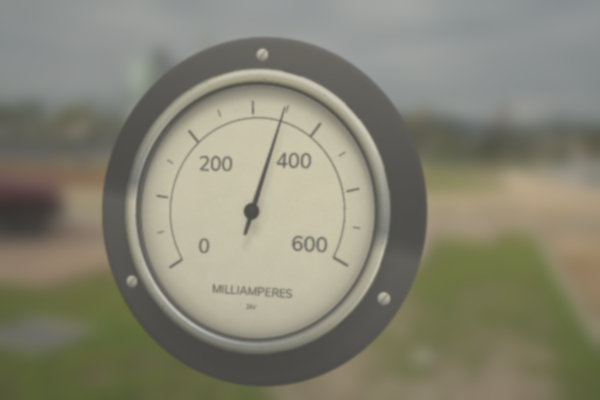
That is value=350 unit=mA
